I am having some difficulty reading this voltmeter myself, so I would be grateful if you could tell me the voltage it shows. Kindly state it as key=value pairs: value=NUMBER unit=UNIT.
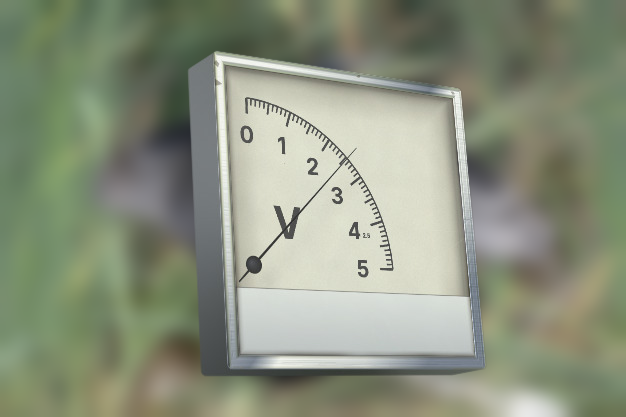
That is value=2.5 unit=V
